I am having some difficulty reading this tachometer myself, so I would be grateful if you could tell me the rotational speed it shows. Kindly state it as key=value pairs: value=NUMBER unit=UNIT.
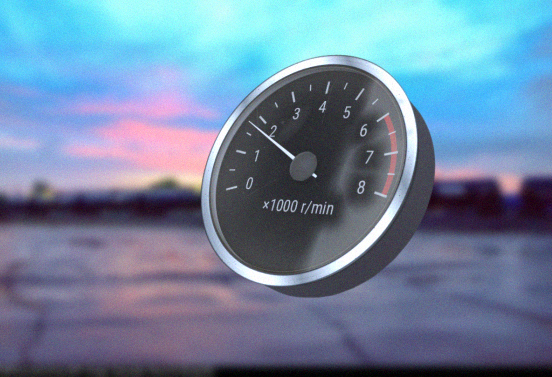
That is value=1750 unit=rpm
